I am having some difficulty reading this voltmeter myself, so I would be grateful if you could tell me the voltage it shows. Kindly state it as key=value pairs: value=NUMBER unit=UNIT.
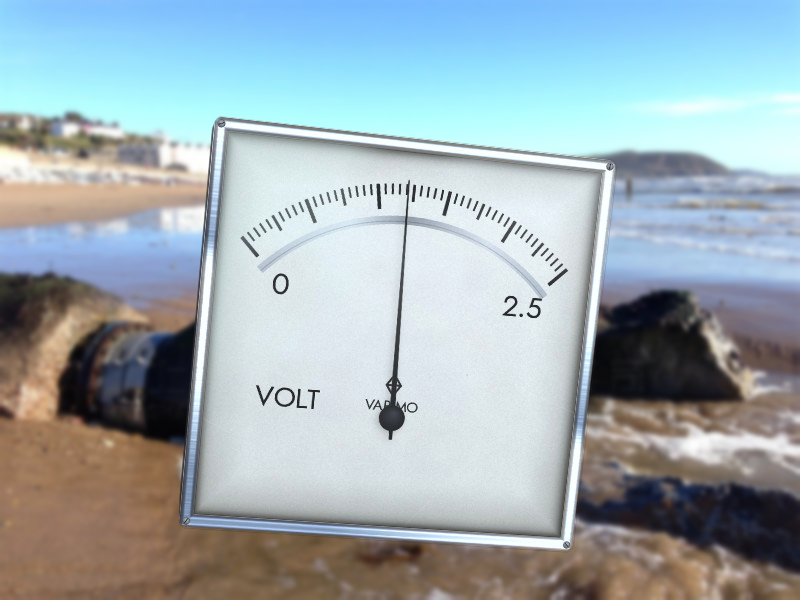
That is value=1.2 unit=V
